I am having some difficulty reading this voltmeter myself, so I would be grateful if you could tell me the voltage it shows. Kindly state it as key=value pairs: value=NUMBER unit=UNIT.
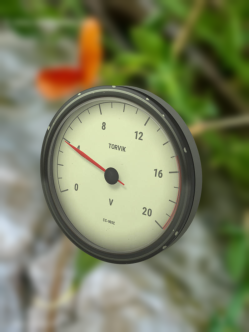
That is value=4 unit=V
